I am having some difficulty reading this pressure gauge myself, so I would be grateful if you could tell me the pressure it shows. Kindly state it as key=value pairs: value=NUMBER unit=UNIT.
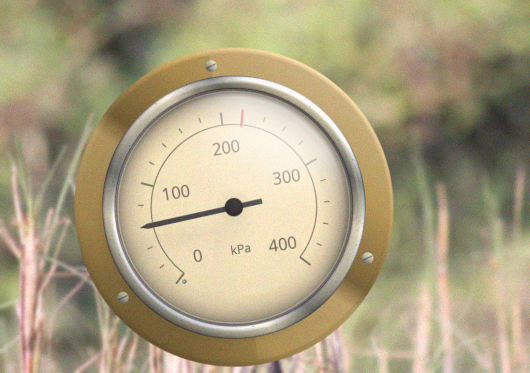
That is value=60 unit=kPa
